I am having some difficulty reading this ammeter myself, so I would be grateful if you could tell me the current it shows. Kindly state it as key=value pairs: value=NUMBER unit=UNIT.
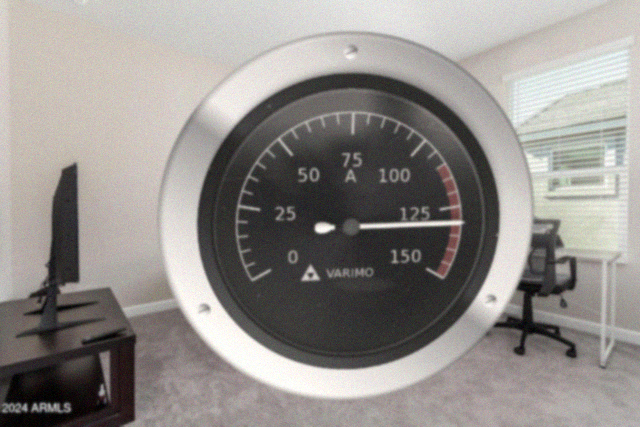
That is value=130 unit=A
